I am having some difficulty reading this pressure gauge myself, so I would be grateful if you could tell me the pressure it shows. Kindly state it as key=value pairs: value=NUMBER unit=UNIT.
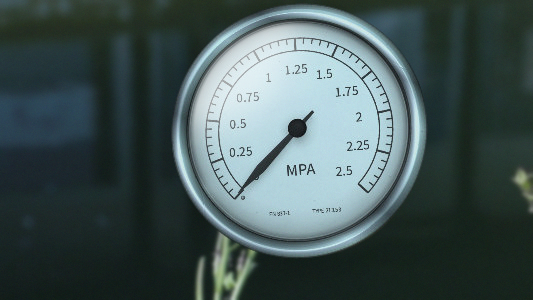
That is value=0 unit=MPa
